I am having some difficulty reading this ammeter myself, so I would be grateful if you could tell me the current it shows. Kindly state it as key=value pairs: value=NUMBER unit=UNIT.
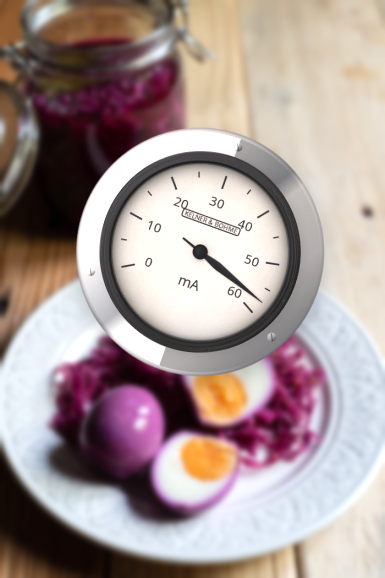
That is value=57.5 unit=mA
